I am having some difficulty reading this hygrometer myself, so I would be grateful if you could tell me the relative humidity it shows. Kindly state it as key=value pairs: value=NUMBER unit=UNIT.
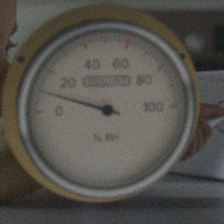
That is value=10 unit=%
